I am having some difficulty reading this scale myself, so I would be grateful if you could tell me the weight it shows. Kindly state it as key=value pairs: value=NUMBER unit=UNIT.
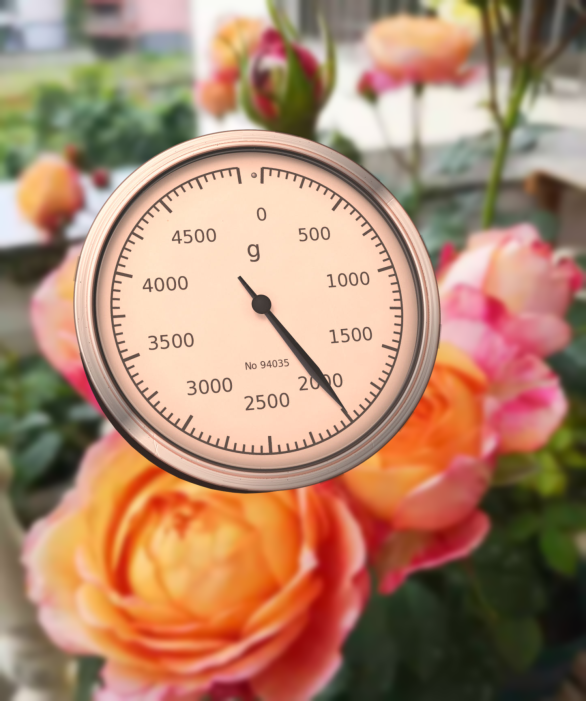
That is value=2000 unit=g
